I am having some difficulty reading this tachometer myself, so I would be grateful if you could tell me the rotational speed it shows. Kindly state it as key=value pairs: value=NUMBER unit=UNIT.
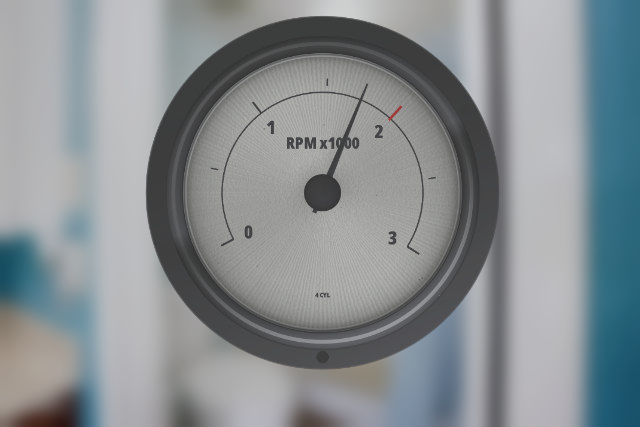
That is value=1750 unit=rpm
